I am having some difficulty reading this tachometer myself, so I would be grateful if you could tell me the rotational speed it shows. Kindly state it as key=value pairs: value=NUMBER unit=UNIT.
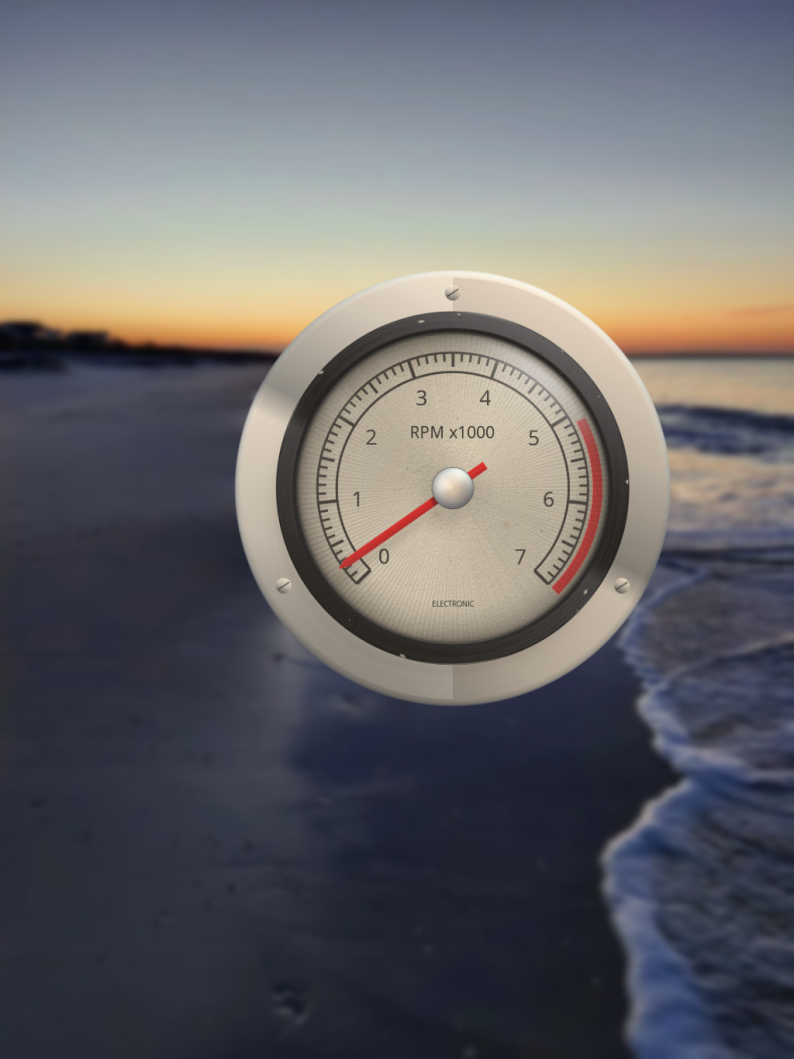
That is value=250 unit=rpm
